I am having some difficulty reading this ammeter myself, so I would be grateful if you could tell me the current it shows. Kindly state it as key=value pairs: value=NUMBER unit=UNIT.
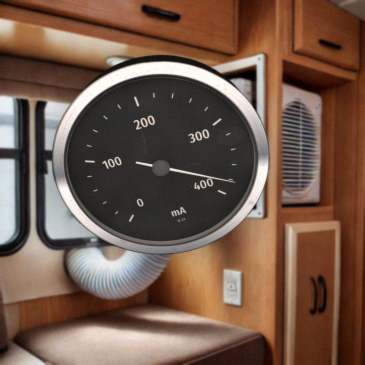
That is value=380 unit=mA
